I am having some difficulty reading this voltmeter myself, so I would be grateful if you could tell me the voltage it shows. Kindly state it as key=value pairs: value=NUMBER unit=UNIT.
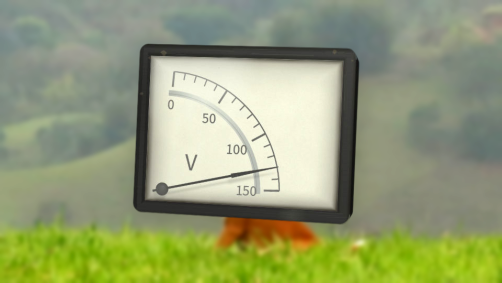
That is value=130 unit=V
